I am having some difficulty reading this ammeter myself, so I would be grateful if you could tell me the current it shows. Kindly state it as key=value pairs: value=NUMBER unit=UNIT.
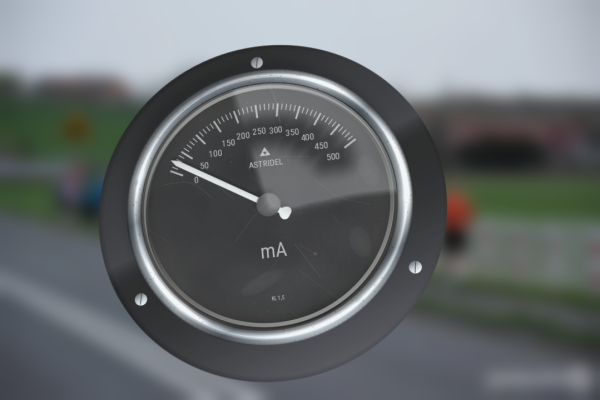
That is value=20 unit=mA
